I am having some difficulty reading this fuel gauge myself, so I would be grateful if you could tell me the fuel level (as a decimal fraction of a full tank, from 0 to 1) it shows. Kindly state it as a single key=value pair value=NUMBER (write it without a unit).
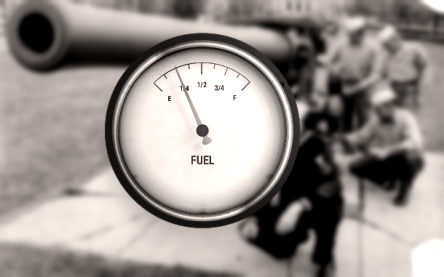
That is value=0.25
